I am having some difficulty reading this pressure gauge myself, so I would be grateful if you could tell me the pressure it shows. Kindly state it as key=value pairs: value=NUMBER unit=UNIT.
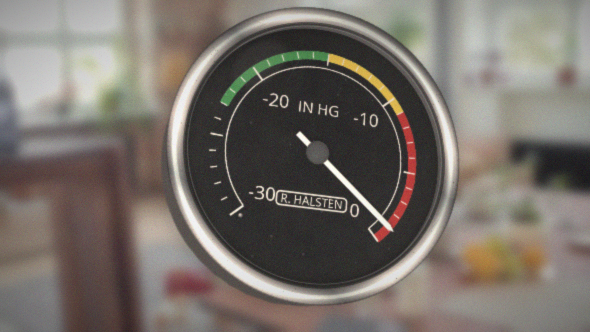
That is value=-1 unit=inHg
